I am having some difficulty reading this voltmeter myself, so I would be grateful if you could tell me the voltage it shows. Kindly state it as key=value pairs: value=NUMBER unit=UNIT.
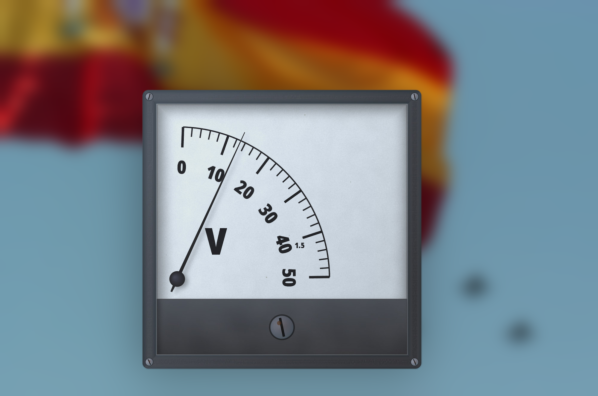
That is value=13 unit=V
